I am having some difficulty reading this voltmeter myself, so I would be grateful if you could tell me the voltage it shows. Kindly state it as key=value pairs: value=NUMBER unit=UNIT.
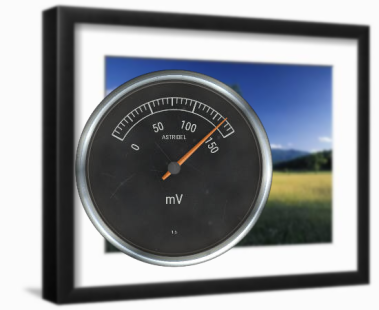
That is value=135 unit=mV
